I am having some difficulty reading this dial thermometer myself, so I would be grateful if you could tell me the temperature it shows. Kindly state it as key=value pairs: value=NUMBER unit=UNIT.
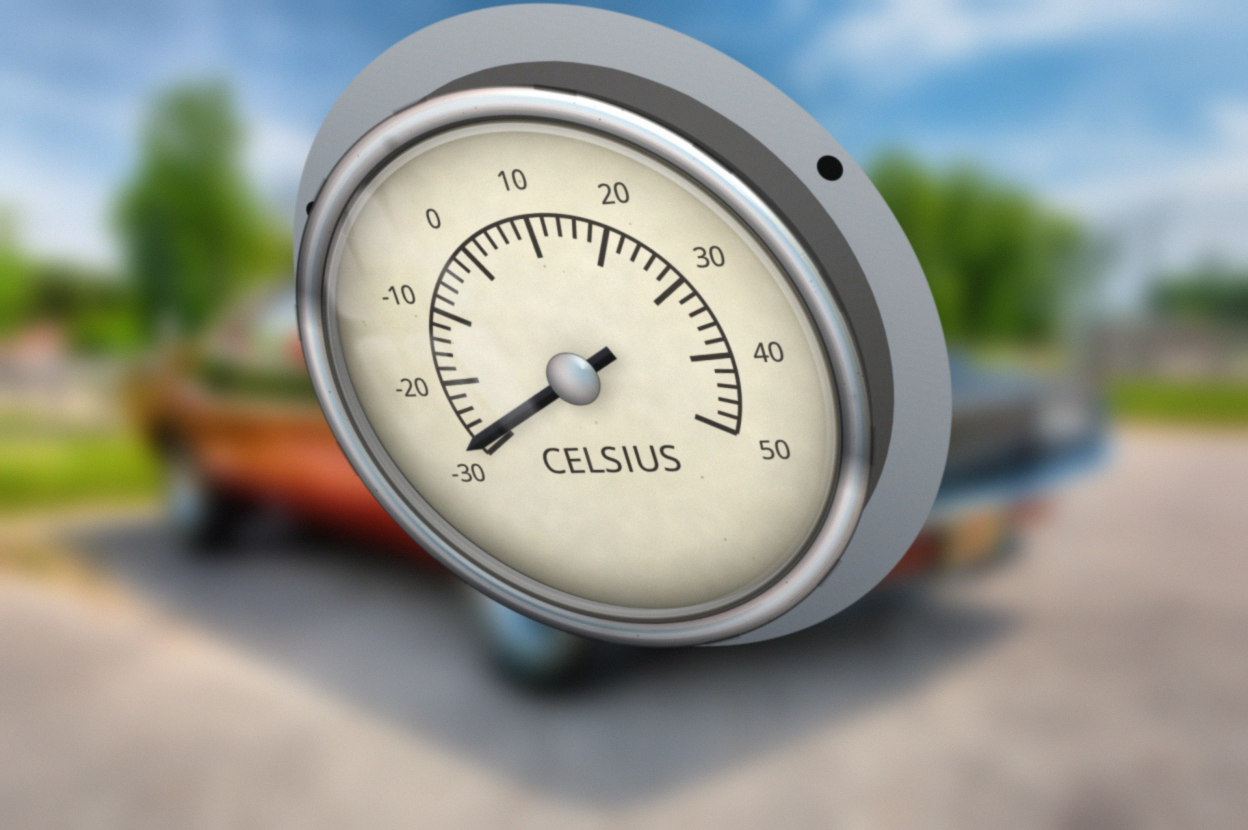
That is value=-28 unit=°C
